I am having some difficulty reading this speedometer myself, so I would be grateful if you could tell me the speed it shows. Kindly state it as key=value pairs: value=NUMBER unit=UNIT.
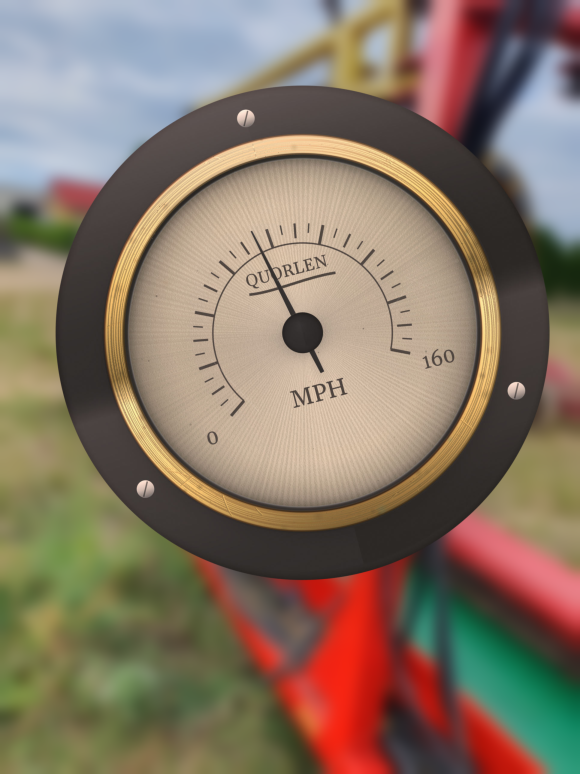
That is value=75 unit=mph
